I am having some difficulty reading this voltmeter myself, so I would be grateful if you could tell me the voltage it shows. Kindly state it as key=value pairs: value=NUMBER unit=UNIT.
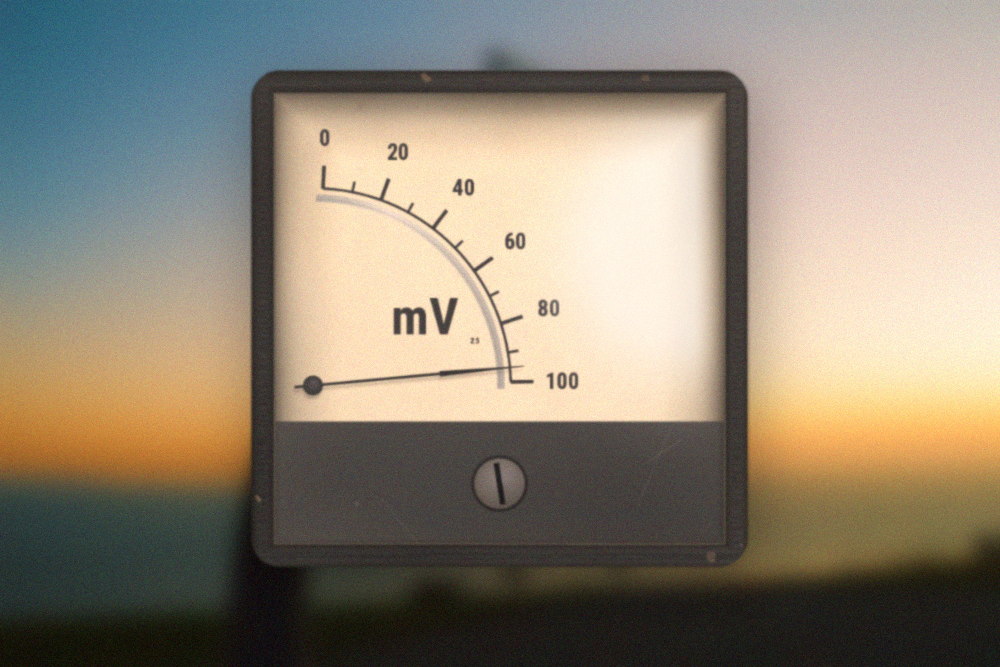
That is value=95 unit=mV
